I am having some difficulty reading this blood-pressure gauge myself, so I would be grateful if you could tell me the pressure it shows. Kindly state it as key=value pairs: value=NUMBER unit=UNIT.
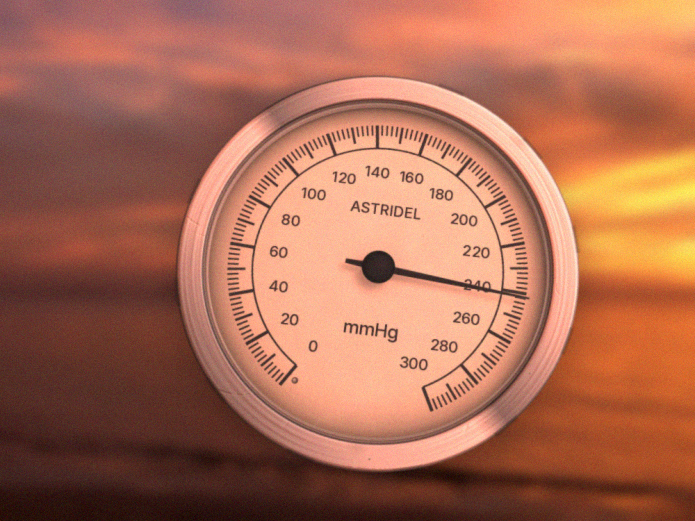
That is value=242 unit=mmHg
